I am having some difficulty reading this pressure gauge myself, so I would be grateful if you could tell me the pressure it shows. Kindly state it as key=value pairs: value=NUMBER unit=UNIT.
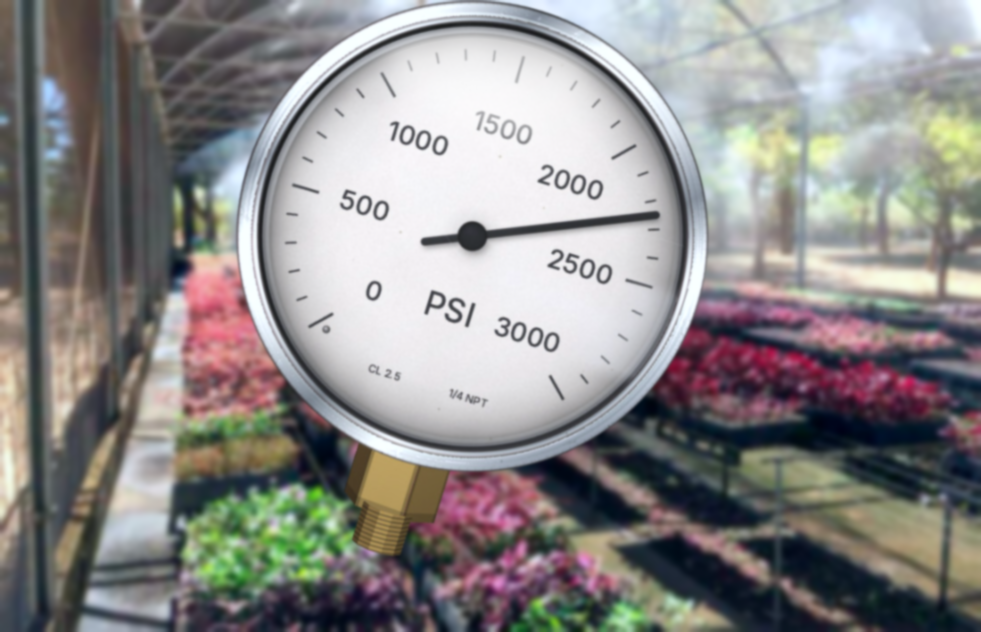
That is value=2250 unit=psi
